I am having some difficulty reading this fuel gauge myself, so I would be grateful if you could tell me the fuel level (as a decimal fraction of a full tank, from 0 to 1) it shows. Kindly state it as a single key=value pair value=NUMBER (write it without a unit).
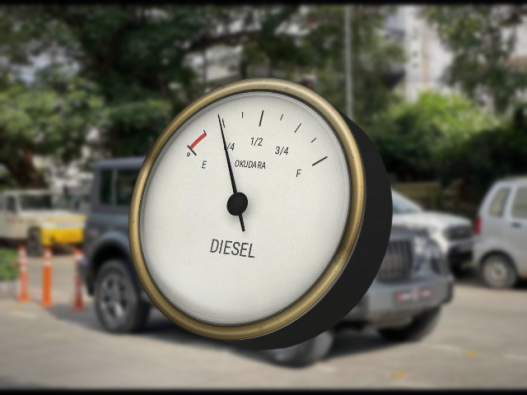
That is value=0.25
